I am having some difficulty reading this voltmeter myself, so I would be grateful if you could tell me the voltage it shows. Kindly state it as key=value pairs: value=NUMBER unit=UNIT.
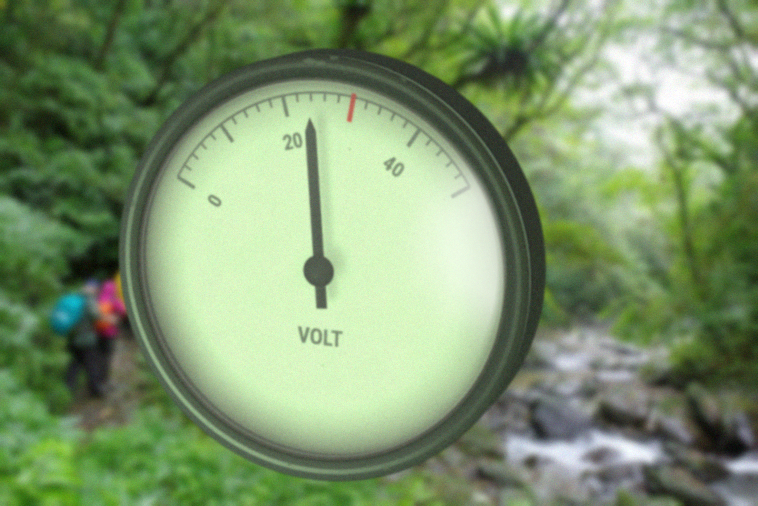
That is value=24 unit=V
